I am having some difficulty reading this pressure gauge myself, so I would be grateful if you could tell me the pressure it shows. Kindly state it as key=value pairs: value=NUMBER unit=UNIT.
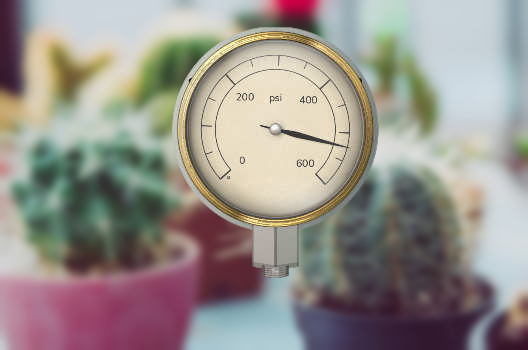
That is value=525 unit=psi
